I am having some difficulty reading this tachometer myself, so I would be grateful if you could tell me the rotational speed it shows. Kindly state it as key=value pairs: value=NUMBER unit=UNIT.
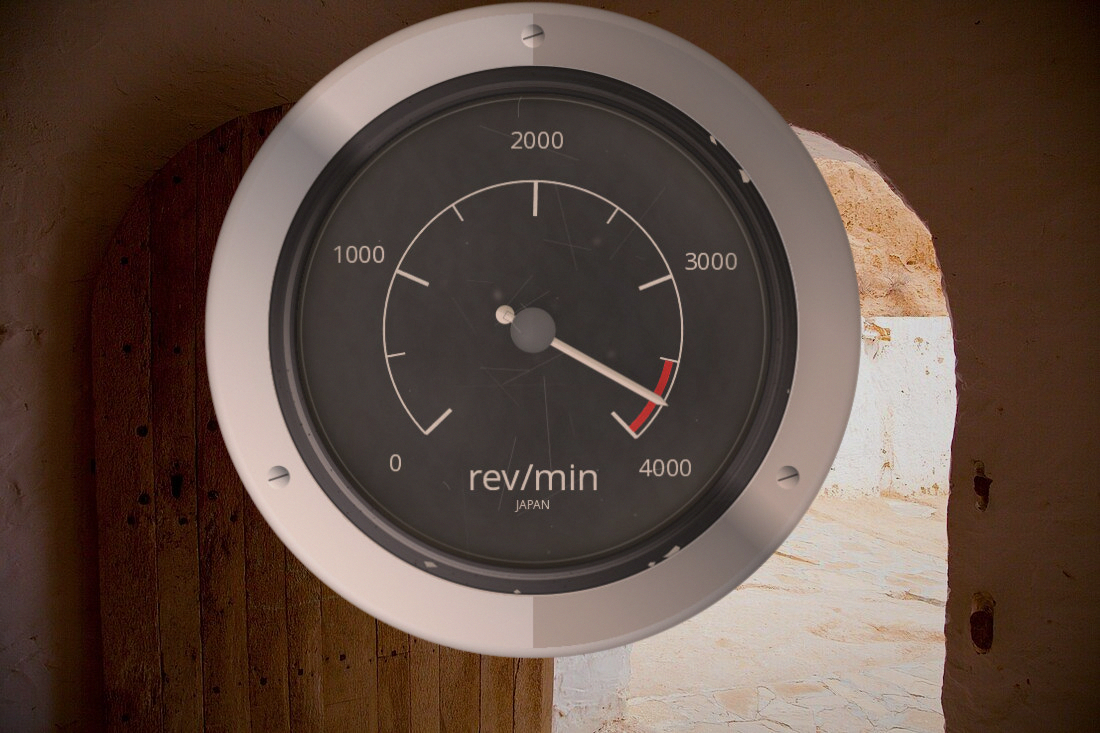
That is value=3750 unit=rpm
